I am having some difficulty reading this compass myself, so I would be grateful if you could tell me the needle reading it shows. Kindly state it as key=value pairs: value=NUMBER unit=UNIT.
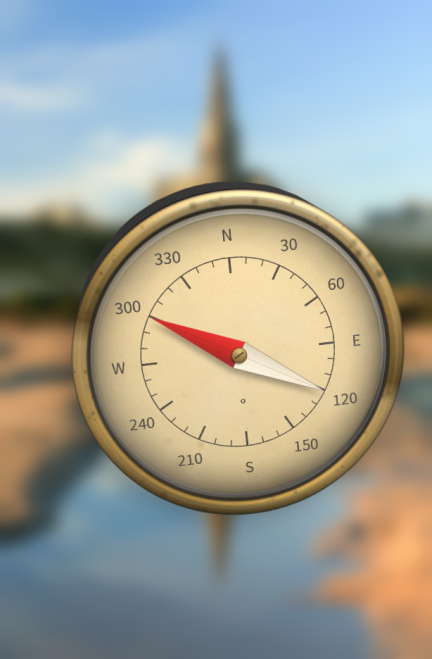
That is value=300 unit=°
